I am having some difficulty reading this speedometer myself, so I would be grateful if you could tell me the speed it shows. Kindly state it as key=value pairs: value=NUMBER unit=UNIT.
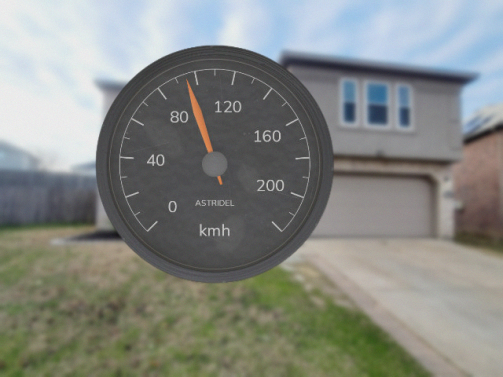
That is value=95 unit=km/h
